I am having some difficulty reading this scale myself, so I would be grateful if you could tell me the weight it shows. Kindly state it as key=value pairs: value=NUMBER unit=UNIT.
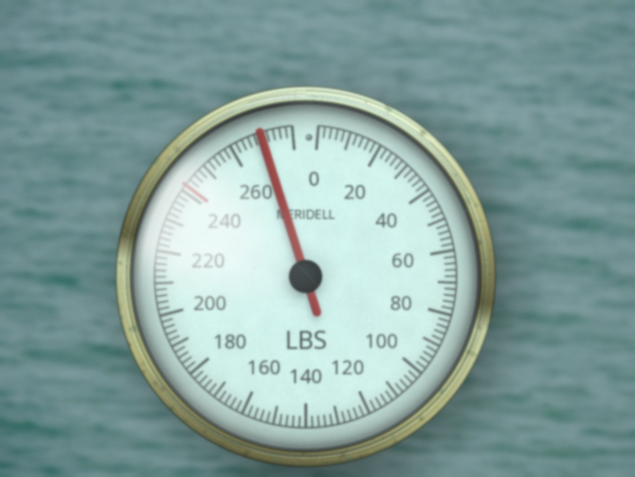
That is value=270 unit=lb
